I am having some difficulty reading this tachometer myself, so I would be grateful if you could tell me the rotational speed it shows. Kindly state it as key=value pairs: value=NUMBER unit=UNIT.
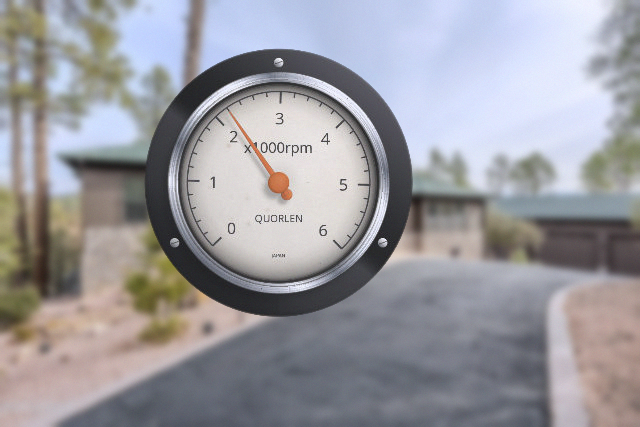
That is value=2200 unit=rpm
